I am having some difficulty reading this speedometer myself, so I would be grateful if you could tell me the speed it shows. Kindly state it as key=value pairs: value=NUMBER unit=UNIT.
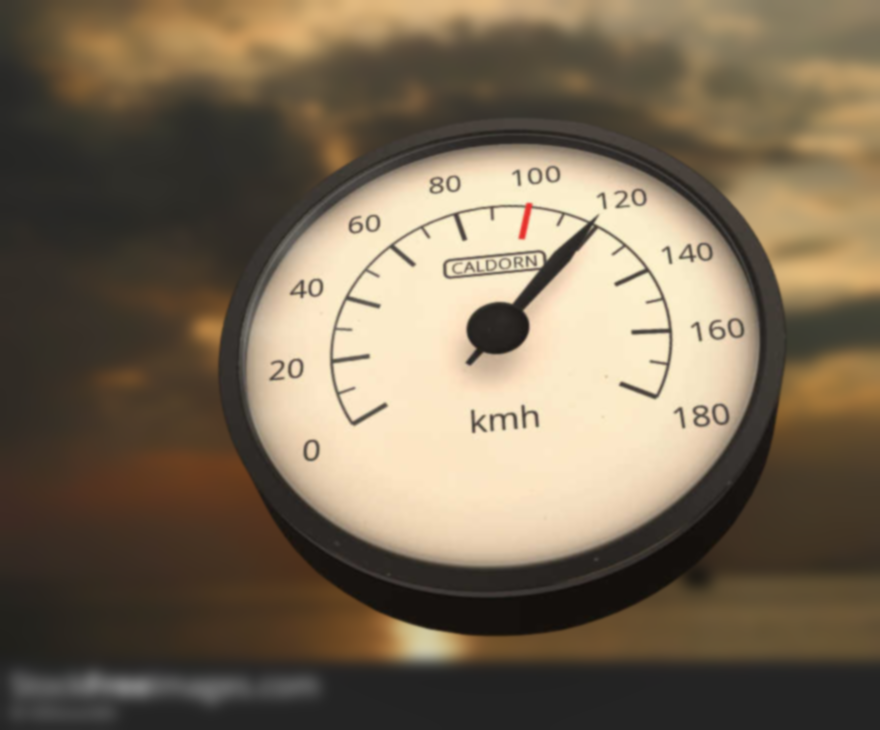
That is value=120 unit=km/h
